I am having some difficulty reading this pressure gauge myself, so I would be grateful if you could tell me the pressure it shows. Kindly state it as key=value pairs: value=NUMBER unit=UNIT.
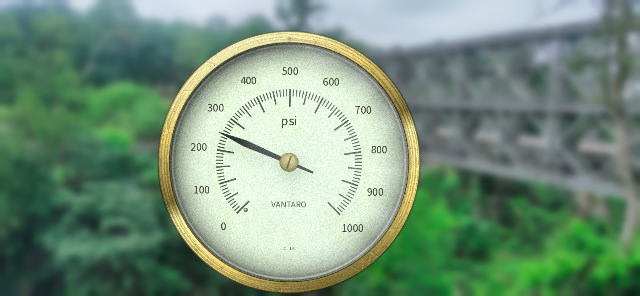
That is value=250 unit=psi
